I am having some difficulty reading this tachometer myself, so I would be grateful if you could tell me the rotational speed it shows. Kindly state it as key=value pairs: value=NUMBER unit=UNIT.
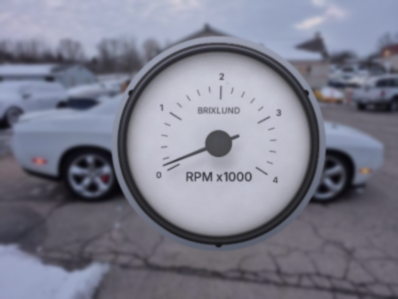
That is value=100 unit=rpm
